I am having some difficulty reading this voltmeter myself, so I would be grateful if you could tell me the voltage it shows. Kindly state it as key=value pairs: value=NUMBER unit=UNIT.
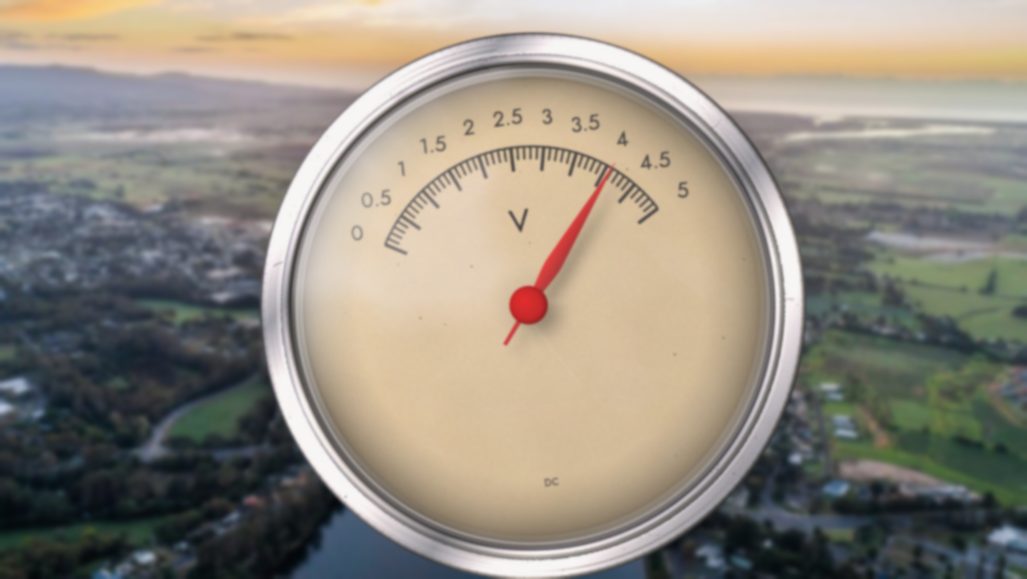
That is value=4.1 unit=V
